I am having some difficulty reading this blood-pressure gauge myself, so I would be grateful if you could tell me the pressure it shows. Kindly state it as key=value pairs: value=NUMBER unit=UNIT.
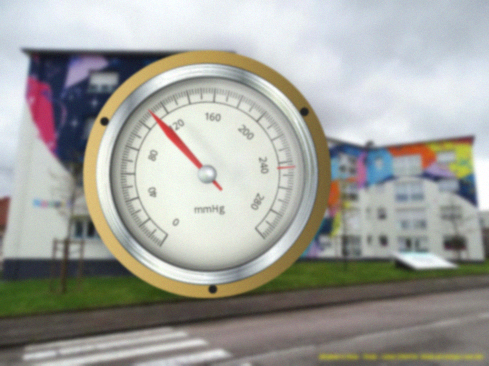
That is value=110 unit=mmHg
